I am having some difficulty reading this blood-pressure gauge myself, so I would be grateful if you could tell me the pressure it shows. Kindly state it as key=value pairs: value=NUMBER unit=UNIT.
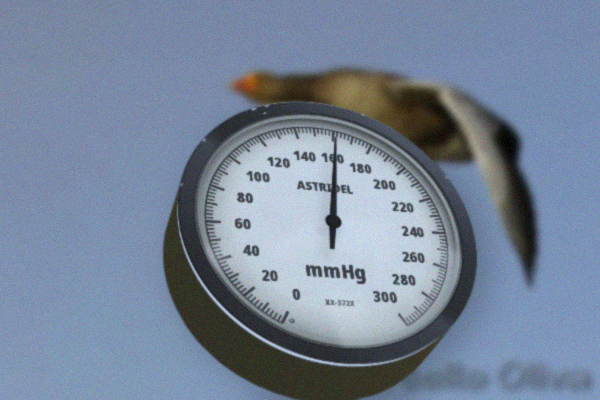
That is value=160 unit=mmHg
